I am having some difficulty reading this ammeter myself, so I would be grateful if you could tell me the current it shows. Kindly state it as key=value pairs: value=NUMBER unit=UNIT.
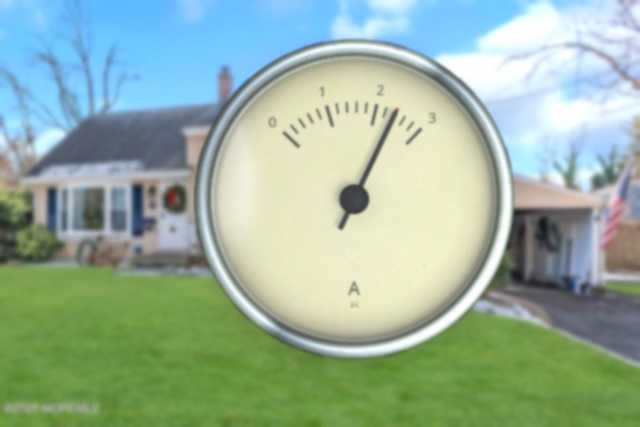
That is value=2.4 unit=A
